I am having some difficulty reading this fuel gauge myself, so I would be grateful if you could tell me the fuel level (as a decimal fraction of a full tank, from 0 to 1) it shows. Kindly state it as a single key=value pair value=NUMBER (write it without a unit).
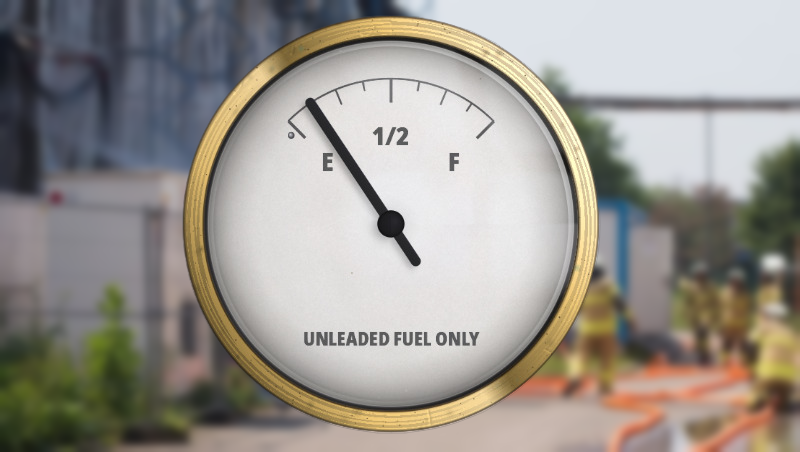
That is value=0.125
